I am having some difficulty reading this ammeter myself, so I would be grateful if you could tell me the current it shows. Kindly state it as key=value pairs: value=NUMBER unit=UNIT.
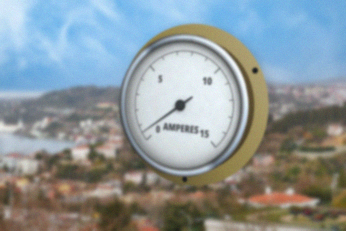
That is value=0.5 unit=A
